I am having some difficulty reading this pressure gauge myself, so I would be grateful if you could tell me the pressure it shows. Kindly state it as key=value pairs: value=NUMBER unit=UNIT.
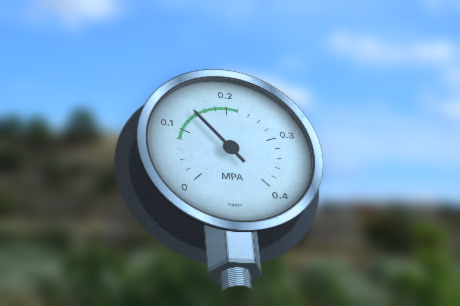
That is value=0.14 unit=MPa
